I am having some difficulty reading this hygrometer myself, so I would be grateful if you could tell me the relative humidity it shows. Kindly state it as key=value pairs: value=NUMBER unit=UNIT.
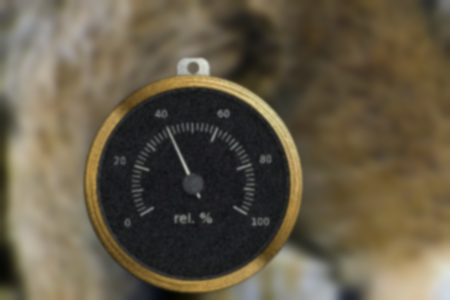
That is value=40 unit=%
